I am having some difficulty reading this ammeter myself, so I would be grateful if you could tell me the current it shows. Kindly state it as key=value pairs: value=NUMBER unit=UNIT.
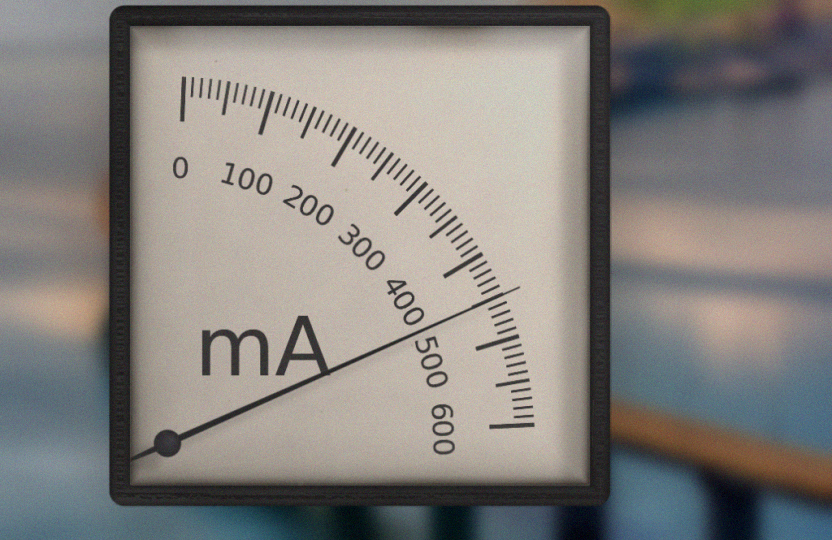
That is value=450 unit=mA
